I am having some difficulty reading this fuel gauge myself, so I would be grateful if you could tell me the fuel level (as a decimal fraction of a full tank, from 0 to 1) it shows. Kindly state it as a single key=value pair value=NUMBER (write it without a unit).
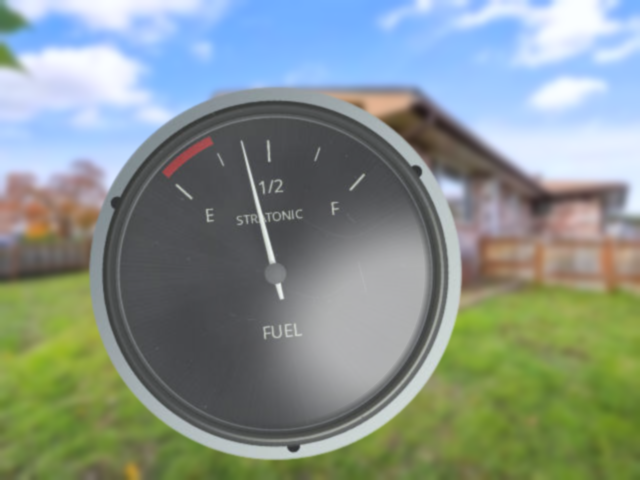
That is value=0.375
